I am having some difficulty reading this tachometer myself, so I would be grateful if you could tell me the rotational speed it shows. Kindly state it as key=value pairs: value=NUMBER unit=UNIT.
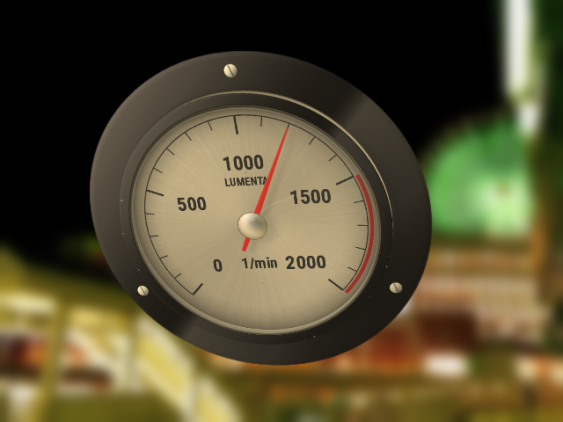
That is value=1200 unit=rpm
